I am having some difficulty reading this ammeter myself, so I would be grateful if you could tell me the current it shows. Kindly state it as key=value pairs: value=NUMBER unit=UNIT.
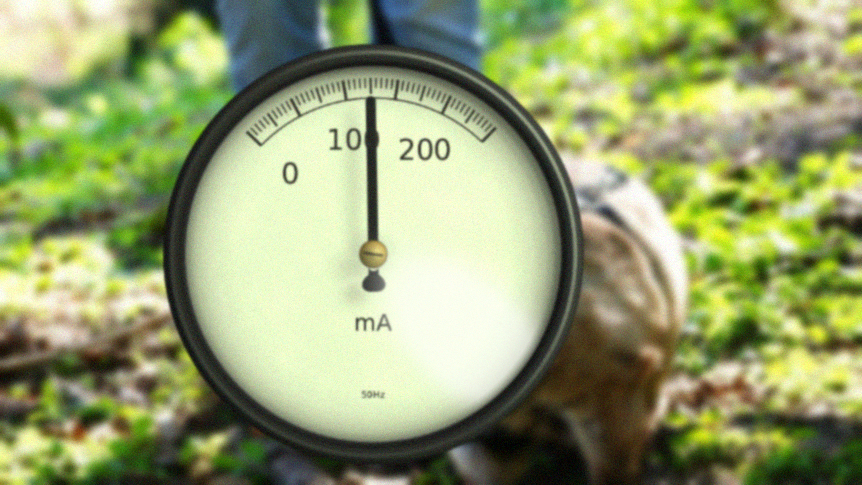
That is value=125 unit=mA
